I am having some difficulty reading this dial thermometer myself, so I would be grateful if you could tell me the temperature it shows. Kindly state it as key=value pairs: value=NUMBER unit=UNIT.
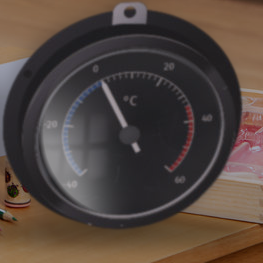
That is value=0 unit=°C
